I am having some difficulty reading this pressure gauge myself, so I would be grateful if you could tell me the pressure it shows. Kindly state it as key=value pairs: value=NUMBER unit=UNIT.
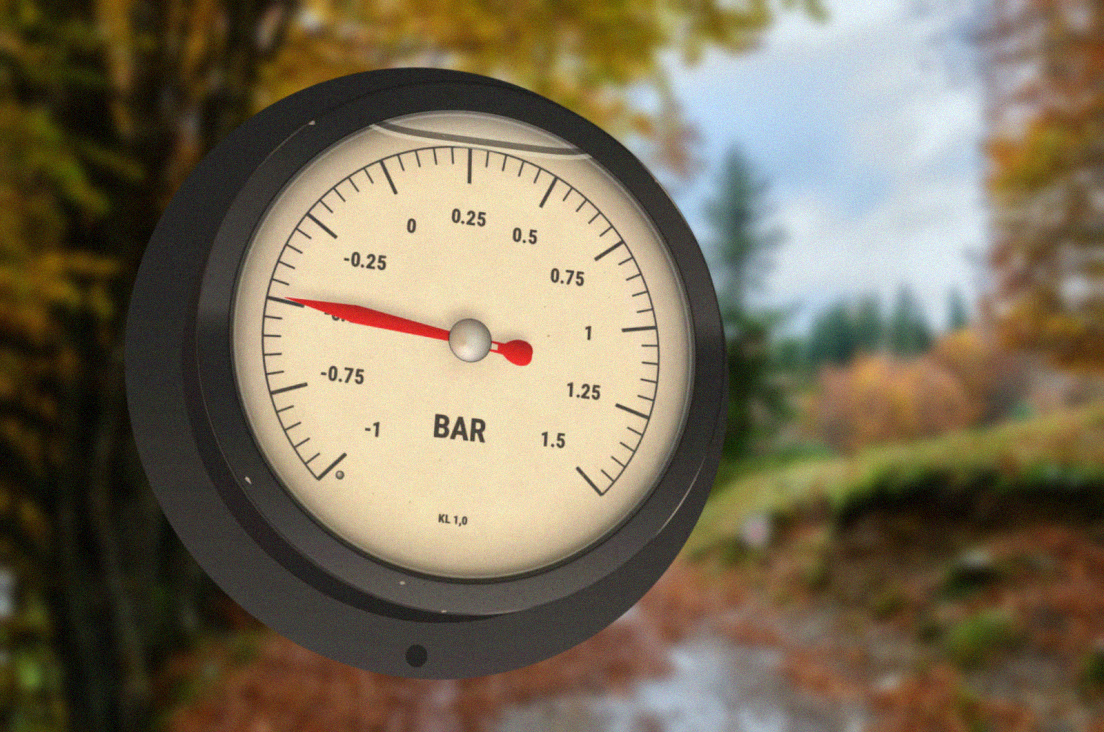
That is value=-0.5 unit=bar
